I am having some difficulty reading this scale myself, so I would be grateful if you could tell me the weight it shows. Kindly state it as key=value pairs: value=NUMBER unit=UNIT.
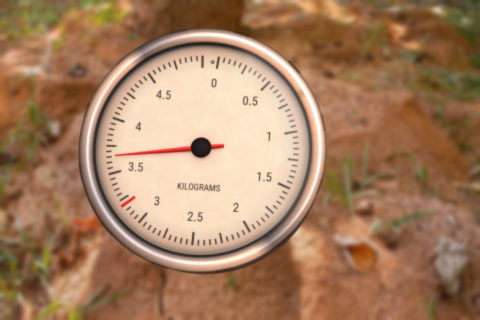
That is value=3.65 unit=kg
